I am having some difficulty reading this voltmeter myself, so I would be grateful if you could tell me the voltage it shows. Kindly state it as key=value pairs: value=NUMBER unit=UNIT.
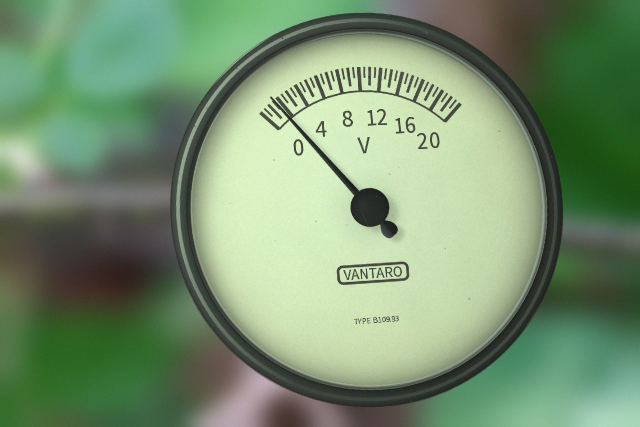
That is value=1.5 unit=V
